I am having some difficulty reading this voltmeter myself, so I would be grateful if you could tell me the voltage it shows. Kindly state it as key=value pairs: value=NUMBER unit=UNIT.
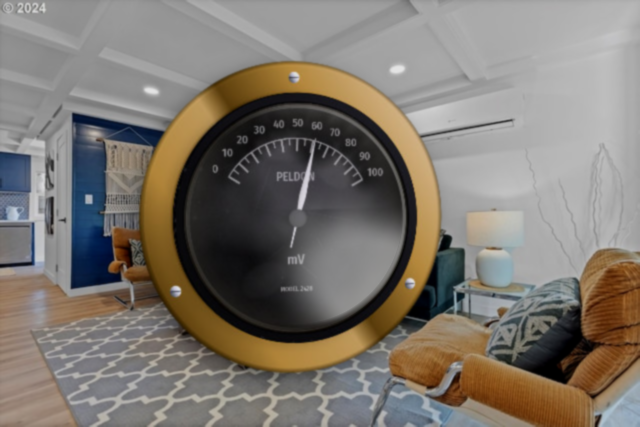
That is value=60 unit=mV
